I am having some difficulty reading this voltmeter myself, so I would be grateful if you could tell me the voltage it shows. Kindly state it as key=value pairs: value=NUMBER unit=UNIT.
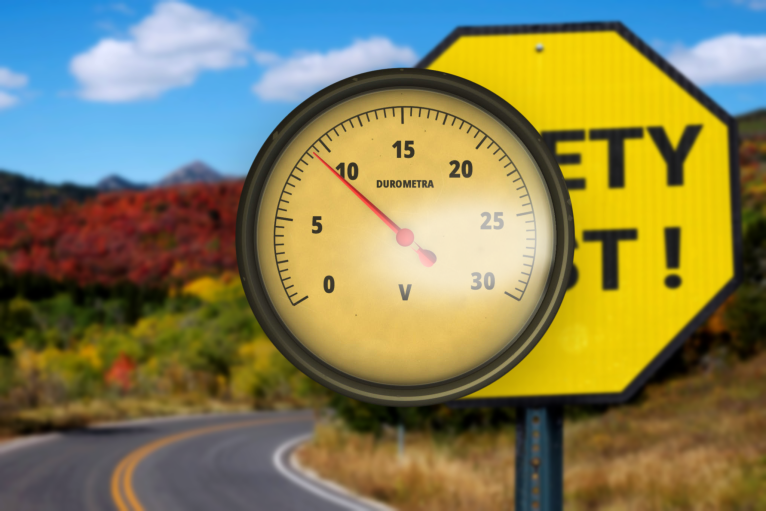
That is value=9.25 unit=V
